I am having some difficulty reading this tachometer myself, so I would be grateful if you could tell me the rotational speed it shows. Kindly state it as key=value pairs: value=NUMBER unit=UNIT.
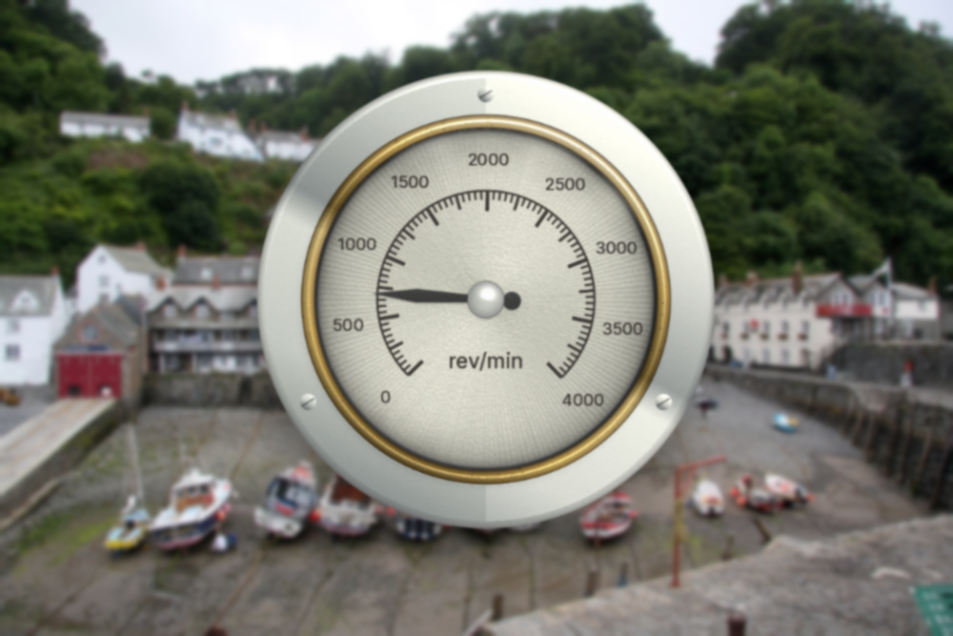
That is value=700 unit=rpm
